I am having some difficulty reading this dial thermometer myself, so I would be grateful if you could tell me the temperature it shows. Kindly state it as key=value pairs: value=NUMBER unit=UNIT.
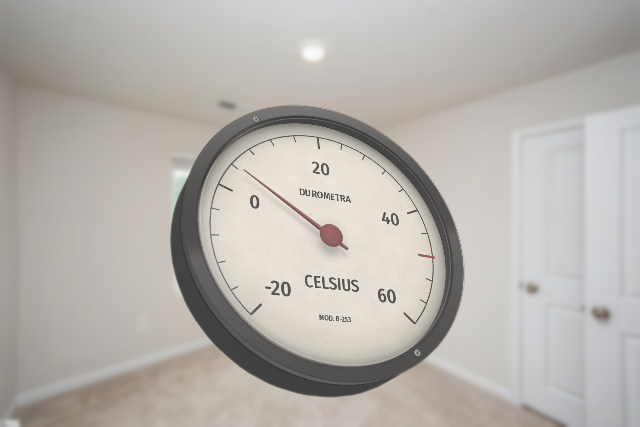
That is value=4 unit=°C
